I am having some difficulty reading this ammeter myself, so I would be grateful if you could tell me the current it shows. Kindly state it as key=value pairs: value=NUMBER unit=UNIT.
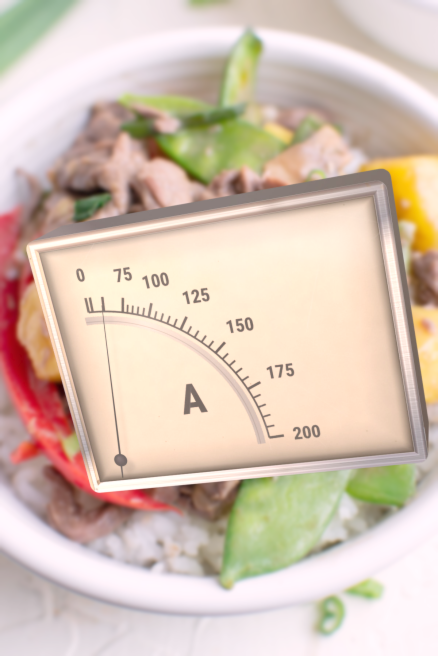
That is value=50 unit=A
